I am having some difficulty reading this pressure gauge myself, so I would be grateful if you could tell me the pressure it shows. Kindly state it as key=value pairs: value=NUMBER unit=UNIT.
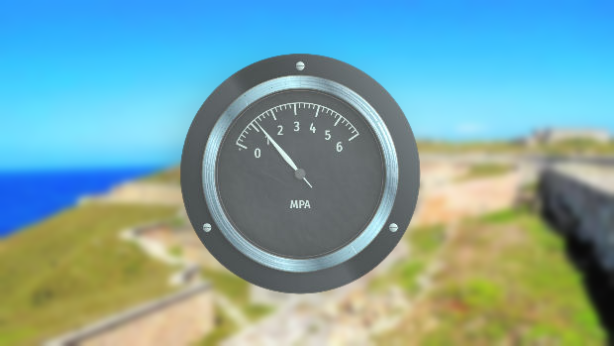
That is value=1.2 unit=MPa
